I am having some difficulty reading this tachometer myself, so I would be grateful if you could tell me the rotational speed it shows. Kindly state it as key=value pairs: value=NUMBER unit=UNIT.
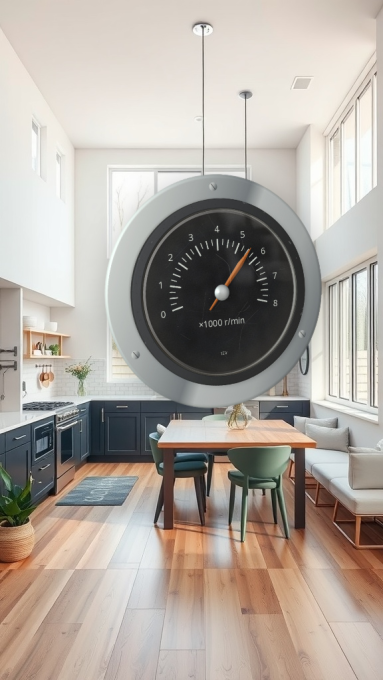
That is value=5500 unit=rpm
